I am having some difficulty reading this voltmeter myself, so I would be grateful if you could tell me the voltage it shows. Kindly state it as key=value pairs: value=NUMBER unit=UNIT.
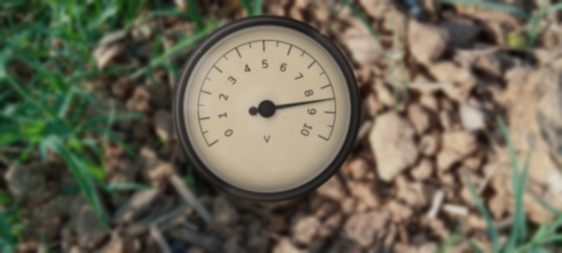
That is value=8.5 unit=V
